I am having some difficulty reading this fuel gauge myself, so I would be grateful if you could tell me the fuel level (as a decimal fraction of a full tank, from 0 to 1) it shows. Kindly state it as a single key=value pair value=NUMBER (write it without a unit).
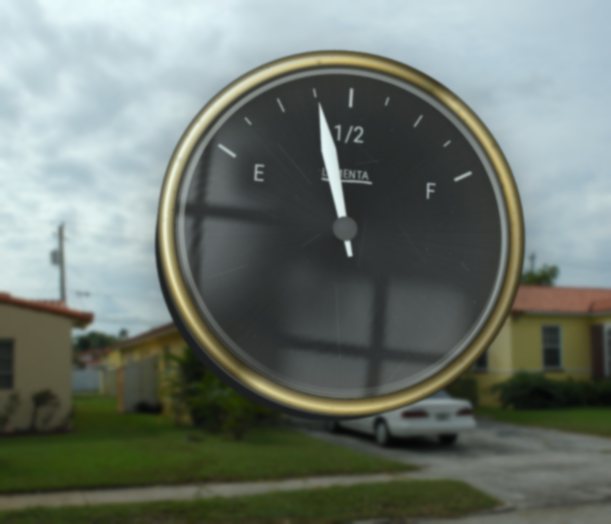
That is value=0.375
